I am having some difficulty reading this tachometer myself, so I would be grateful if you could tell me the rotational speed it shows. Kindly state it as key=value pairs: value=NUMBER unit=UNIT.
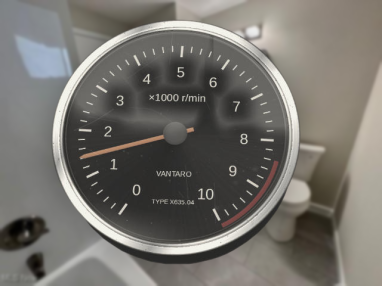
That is value=1400 unit=rpm
